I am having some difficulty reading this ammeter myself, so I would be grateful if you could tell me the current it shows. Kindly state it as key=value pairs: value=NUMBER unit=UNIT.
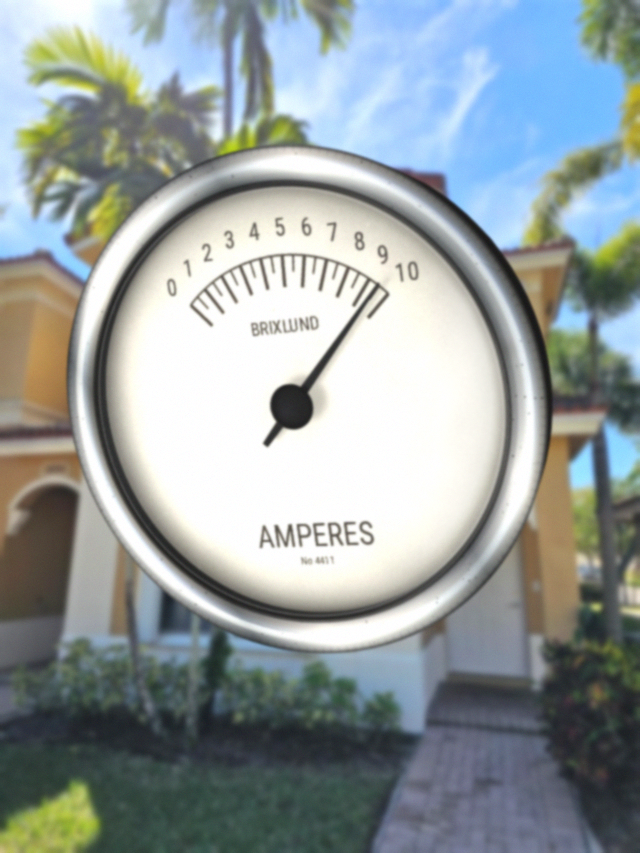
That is value=9.5 unit=A
